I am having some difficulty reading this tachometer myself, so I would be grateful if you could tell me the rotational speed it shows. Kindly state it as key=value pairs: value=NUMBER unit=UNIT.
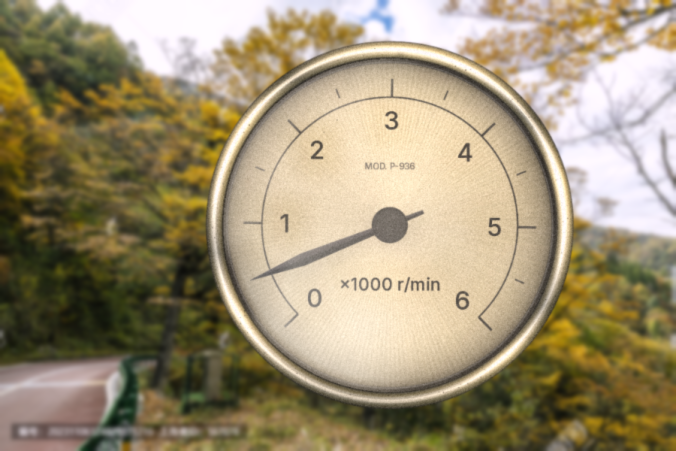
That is value=500 unit=rpm
